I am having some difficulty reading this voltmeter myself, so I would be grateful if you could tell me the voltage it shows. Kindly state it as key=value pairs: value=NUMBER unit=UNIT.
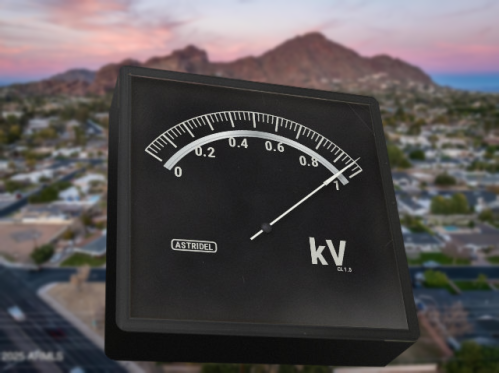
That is value=0.96 unit=kV
